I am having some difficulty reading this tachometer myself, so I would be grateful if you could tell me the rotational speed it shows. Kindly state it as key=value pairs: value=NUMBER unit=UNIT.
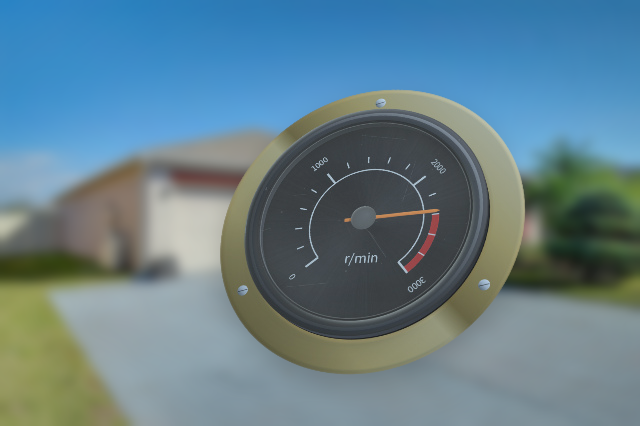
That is value=2400 unit=rpm
